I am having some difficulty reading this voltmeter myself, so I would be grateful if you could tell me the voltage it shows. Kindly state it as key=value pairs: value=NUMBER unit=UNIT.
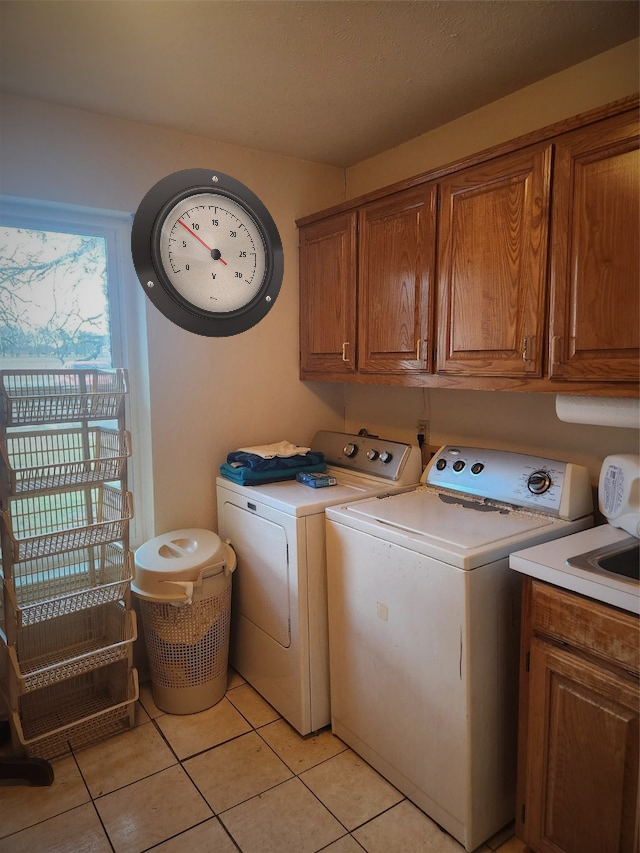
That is value=8 unit=V
